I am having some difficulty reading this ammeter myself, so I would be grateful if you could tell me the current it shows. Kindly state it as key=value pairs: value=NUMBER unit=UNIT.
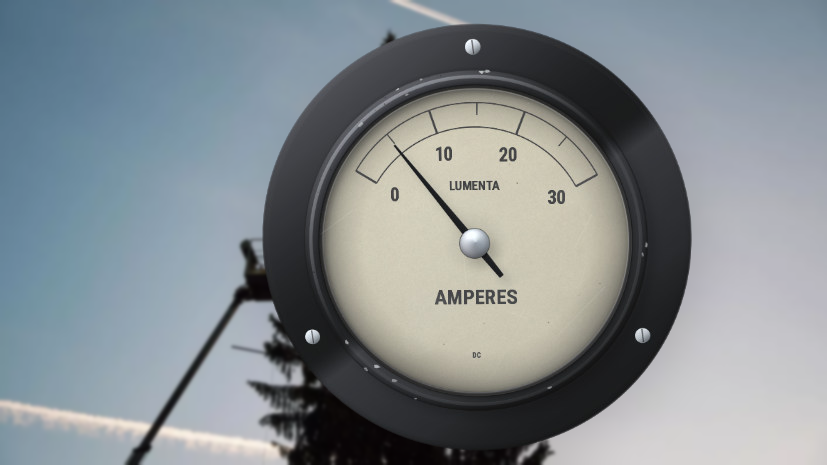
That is value=5 unit=A
